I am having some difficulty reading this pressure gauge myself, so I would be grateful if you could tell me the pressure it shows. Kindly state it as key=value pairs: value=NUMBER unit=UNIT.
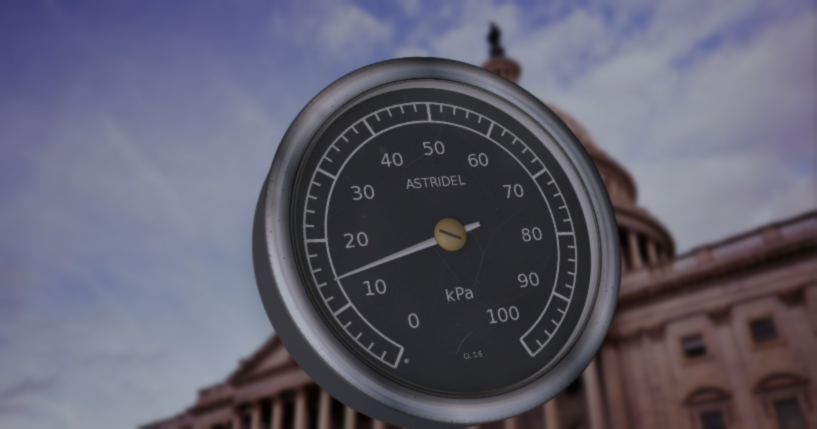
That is value=14 unit=kPa
